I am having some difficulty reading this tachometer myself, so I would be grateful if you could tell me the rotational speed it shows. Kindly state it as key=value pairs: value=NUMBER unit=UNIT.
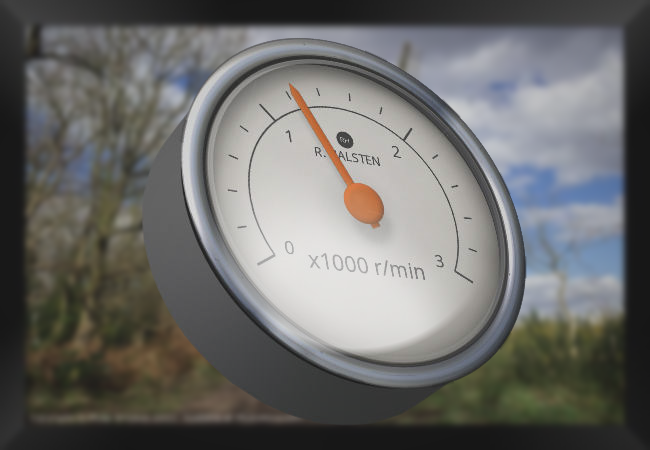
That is value=1200 unit=rpm
